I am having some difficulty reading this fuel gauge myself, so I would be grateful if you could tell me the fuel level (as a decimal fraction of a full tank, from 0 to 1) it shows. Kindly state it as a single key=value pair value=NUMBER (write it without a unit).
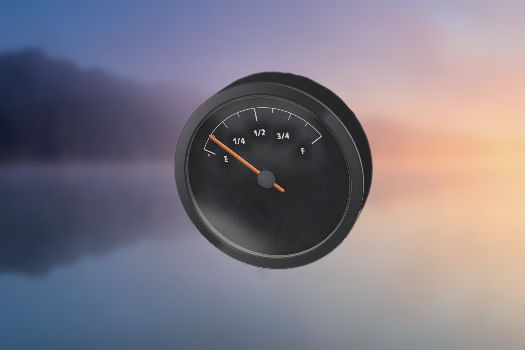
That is value=0.125
